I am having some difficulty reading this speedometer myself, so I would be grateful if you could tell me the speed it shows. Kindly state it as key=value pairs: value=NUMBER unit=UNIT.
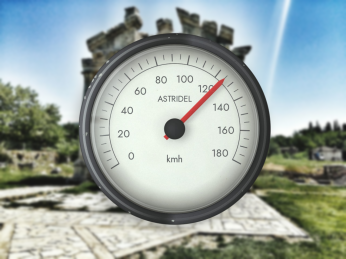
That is value=125 unit=km/h
